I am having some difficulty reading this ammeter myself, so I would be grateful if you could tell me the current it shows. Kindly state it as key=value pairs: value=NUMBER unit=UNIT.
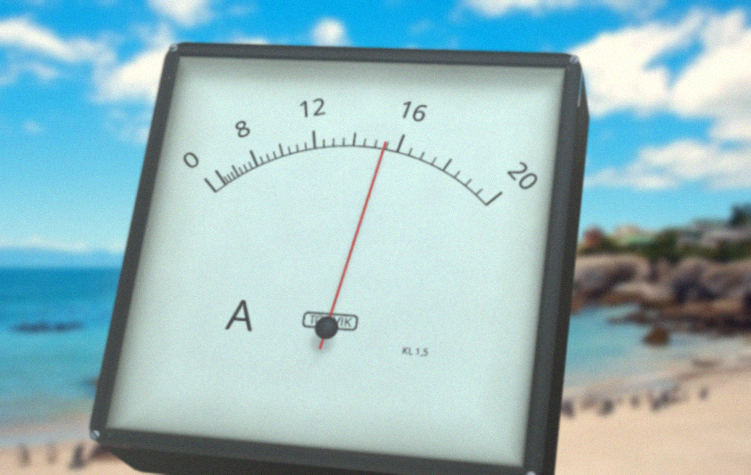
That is value=15.5 unit=A
